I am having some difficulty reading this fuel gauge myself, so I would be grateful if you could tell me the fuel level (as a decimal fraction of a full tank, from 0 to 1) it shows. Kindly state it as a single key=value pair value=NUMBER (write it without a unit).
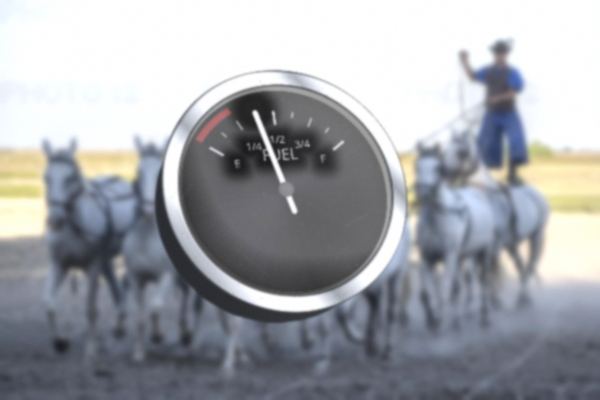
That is value=0.375
